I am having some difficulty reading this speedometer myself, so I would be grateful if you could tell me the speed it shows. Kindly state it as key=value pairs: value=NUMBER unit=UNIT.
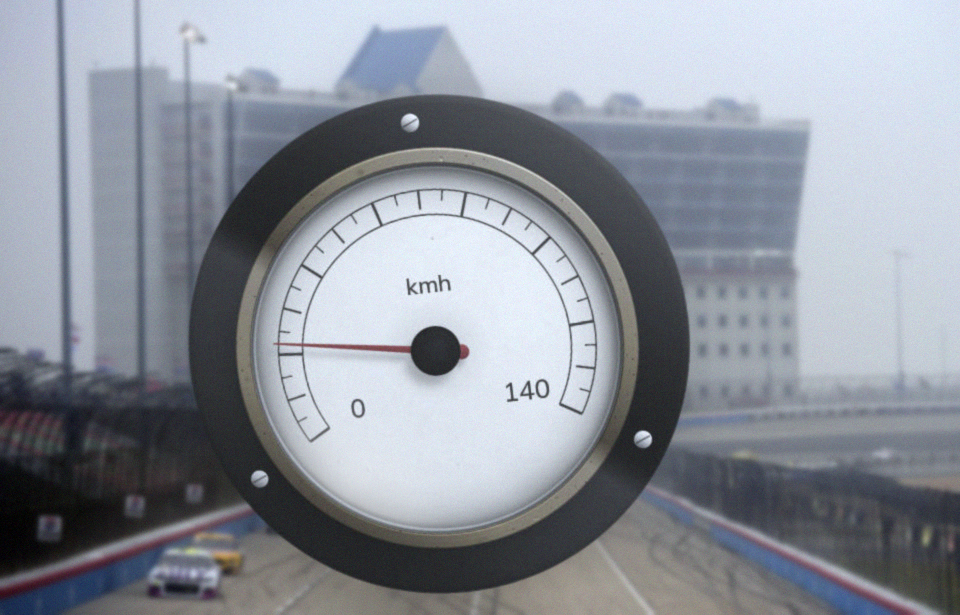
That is value=22.5 unit=km/h
